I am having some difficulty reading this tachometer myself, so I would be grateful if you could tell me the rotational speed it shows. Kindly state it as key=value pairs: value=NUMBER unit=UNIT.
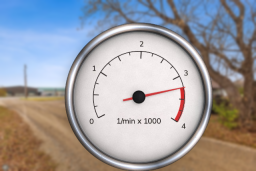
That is value=3250 unit=rpm
